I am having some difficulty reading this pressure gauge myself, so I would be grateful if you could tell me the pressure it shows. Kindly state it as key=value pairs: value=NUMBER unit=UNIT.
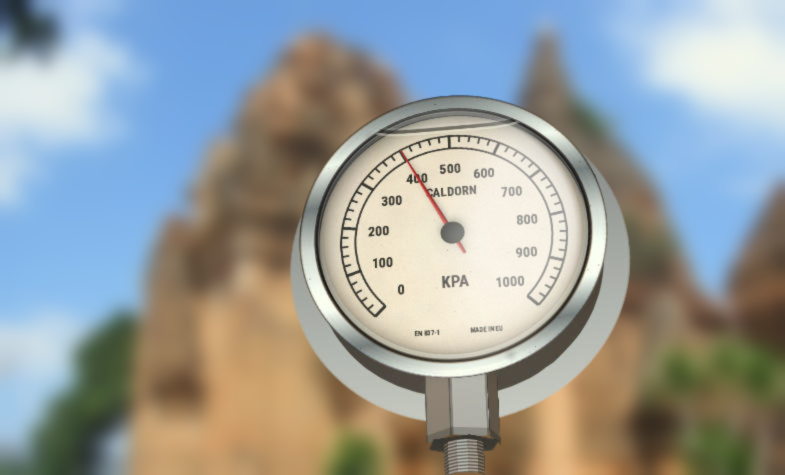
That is value=400 unit=kPa
